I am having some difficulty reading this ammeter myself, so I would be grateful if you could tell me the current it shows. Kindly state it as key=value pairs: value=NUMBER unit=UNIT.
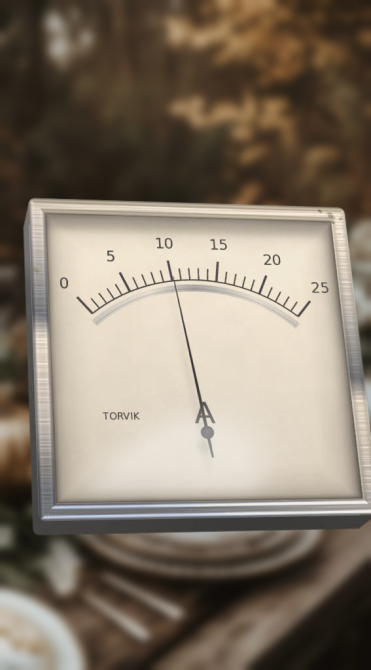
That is value=10 unit=A
